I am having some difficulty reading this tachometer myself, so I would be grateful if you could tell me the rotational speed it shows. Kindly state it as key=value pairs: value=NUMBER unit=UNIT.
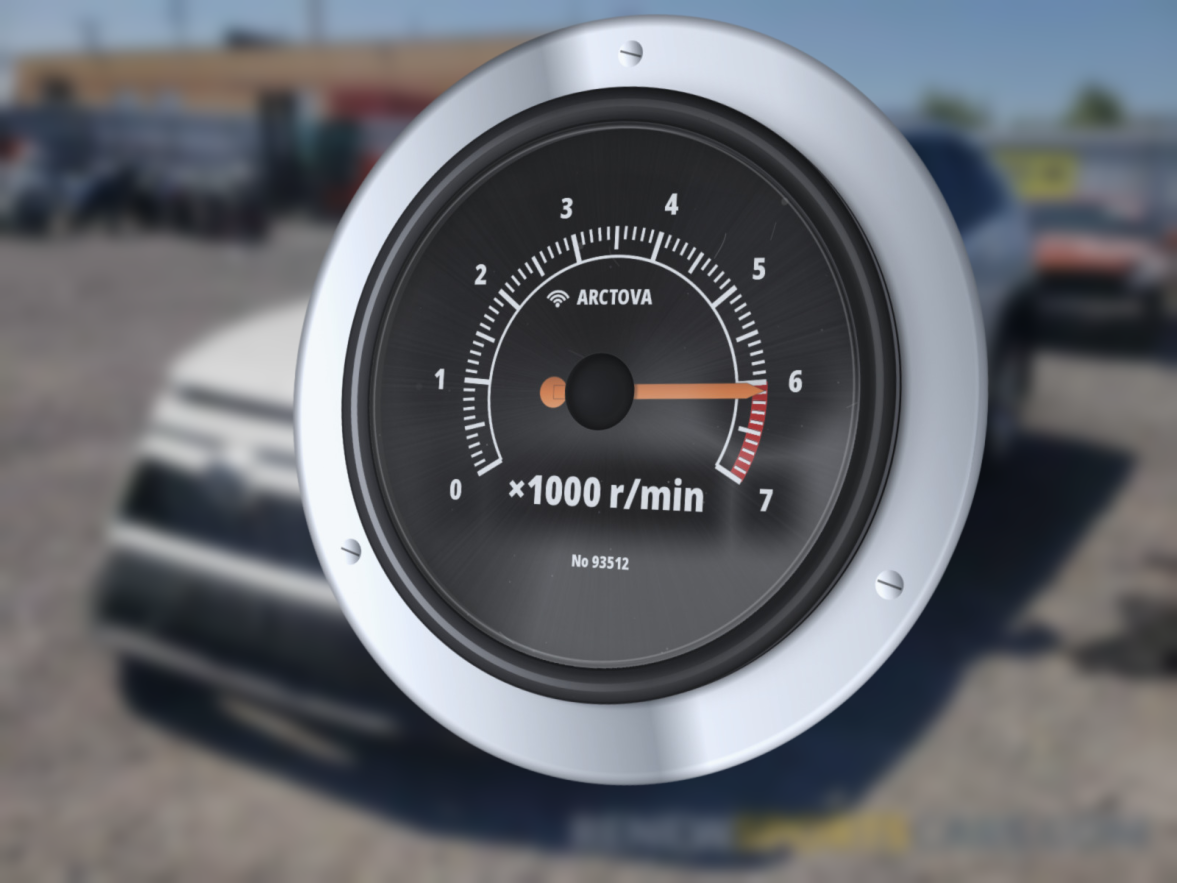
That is value=6100 unit=rpm
